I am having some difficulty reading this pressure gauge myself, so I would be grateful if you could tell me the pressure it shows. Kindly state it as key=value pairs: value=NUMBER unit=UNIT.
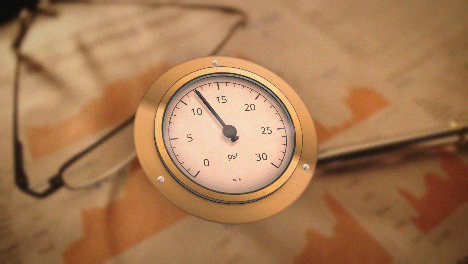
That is value=12 unit=psi
